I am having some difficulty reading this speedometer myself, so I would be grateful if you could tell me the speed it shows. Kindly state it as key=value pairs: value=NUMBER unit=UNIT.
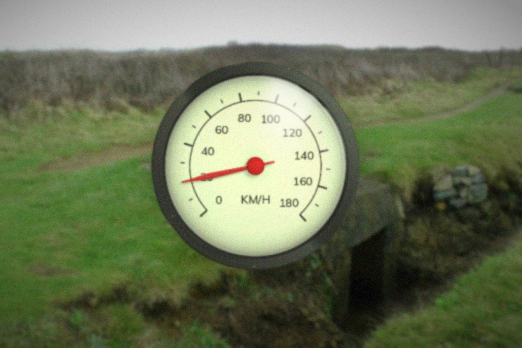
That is value=20 unit=km/h
